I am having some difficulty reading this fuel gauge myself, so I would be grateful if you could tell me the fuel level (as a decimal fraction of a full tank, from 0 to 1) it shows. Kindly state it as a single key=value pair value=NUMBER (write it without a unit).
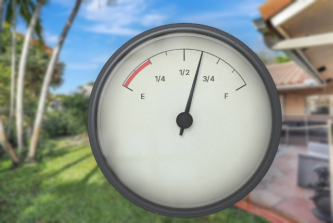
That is value=0.625
